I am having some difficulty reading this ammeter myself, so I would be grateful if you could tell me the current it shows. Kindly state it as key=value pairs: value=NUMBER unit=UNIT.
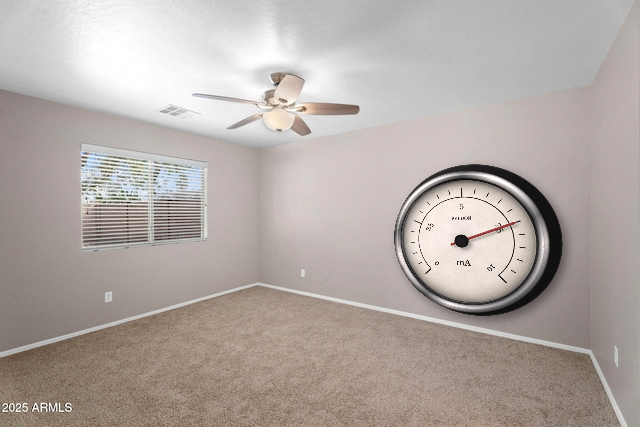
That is value=7.5 unit=mA
